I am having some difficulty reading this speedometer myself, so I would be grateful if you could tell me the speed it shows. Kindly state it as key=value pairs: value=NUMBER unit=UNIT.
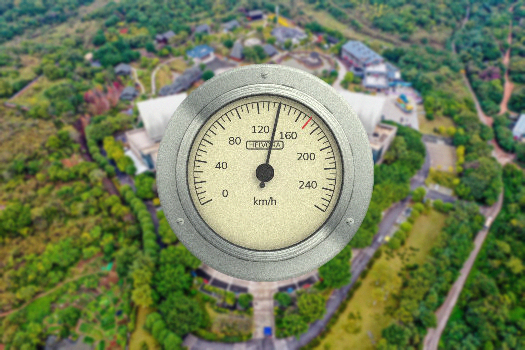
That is value=140 unit=km/h
